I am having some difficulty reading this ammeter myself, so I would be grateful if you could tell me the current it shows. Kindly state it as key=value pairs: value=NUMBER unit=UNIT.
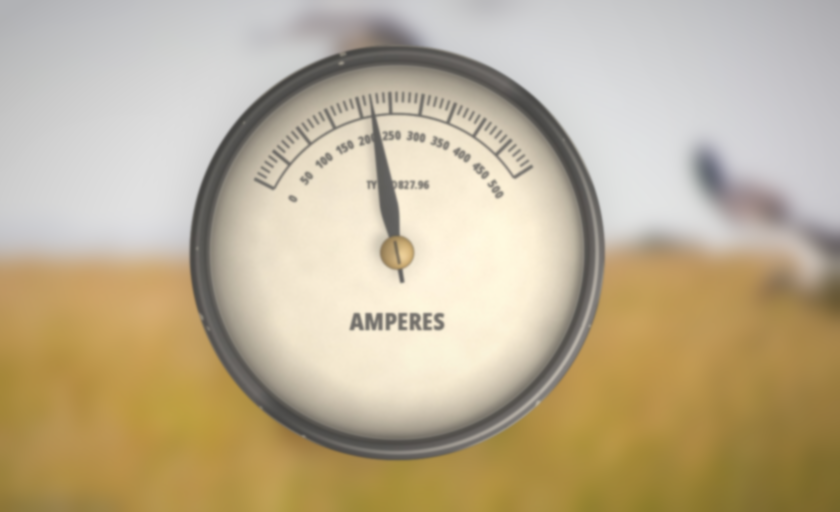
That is value=220 unit=A
